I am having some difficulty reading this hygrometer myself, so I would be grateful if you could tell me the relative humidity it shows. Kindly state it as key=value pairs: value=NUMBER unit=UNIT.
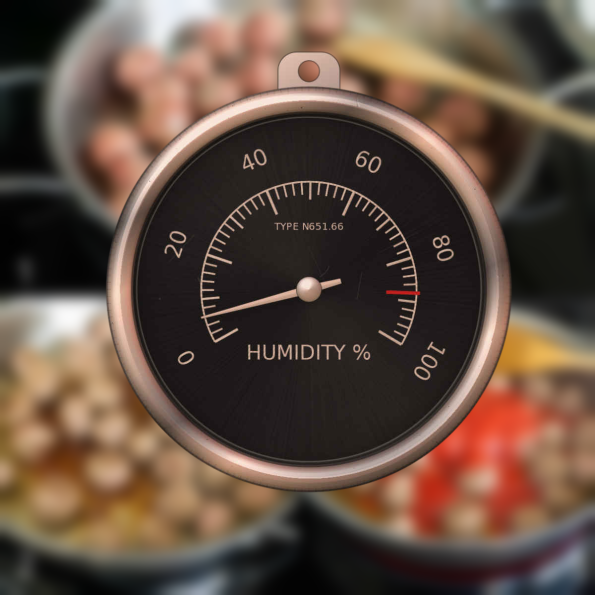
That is value=6 unit=%
